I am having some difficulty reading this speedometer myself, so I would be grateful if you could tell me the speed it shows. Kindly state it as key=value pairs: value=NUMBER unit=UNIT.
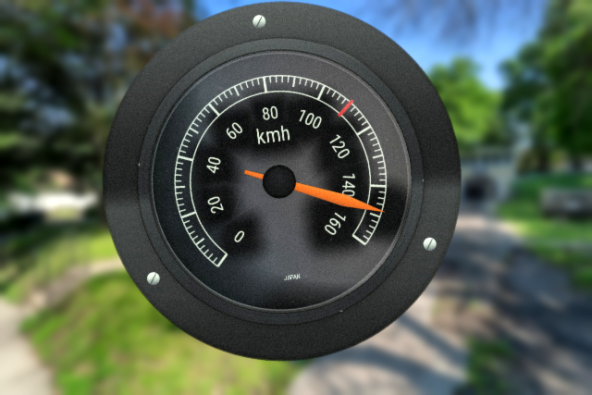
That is value=148 unit=km/h
